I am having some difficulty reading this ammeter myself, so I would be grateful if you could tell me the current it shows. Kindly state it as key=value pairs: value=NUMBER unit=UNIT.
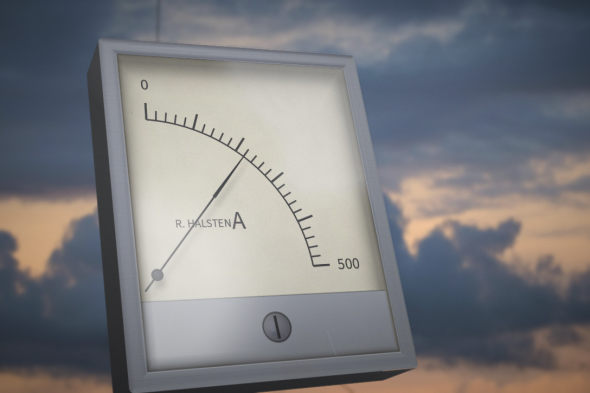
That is value=220 unit=A
